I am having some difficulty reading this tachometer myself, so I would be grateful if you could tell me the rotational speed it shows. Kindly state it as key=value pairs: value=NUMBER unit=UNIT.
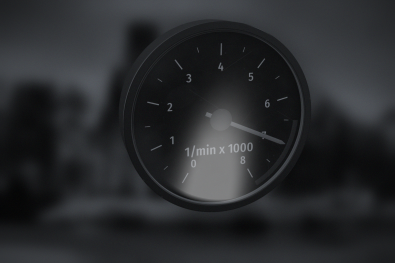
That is value=7000 unit=rpm
